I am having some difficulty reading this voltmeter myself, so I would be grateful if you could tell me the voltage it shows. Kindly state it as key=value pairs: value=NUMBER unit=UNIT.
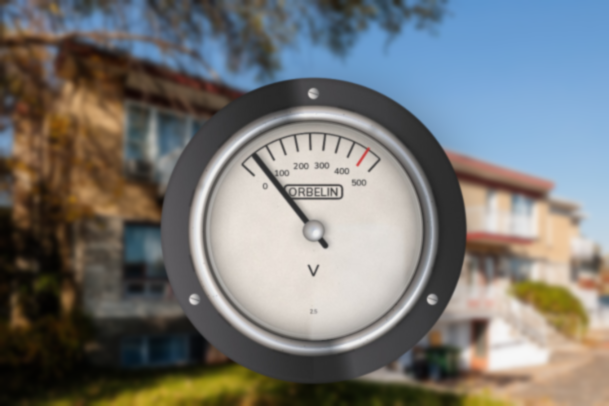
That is value=50 unit=V
